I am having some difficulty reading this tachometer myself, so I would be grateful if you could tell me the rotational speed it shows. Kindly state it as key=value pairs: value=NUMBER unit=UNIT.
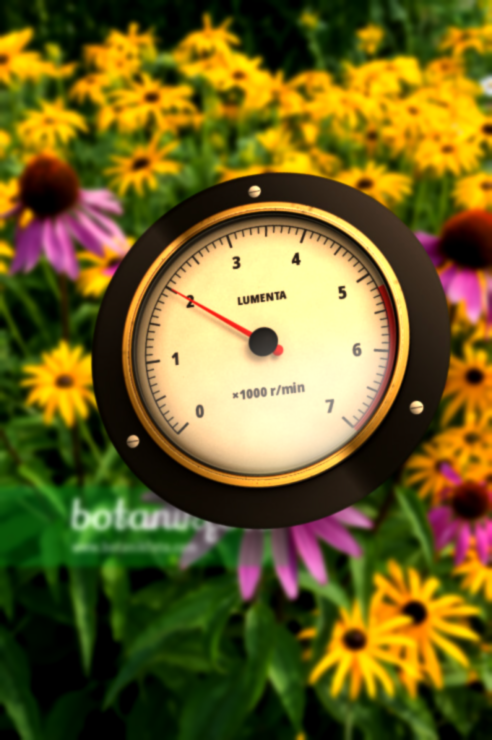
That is value=2000 unit=rpm
